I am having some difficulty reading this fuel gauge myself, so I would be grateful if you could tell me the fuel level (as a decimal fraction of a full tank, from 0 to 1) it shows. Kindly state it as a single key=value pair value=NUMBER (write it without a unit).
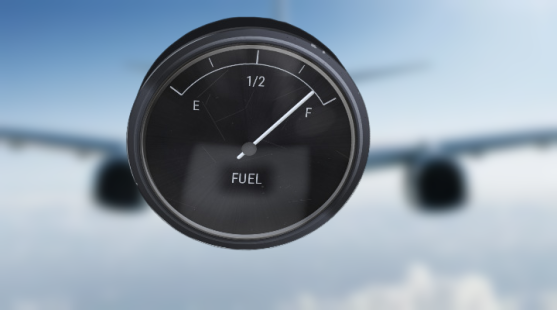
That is value=0.875
